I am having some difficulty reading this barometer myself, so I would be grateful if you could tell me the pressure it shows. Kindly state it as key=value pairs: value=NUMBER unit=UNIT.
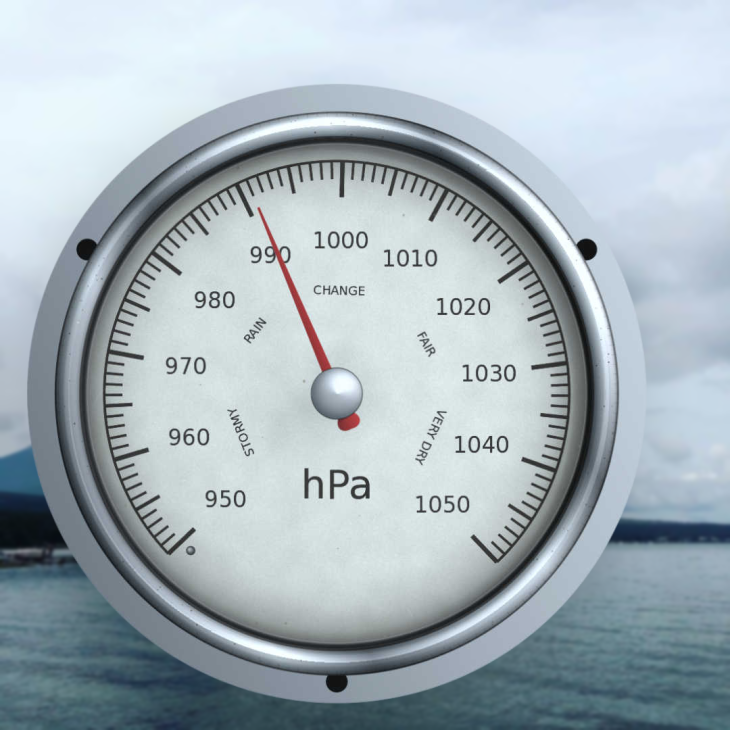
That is value=991 unit=hPa
